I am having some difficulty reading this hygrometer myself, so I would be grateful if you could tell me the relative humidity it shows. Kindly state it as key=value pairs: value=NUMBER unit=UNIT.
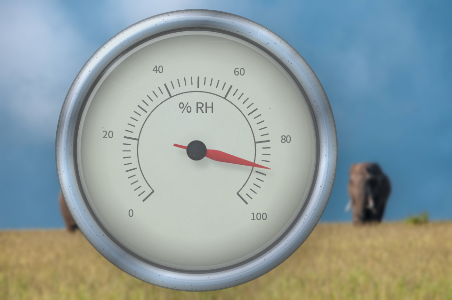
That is value=88 unit=%
